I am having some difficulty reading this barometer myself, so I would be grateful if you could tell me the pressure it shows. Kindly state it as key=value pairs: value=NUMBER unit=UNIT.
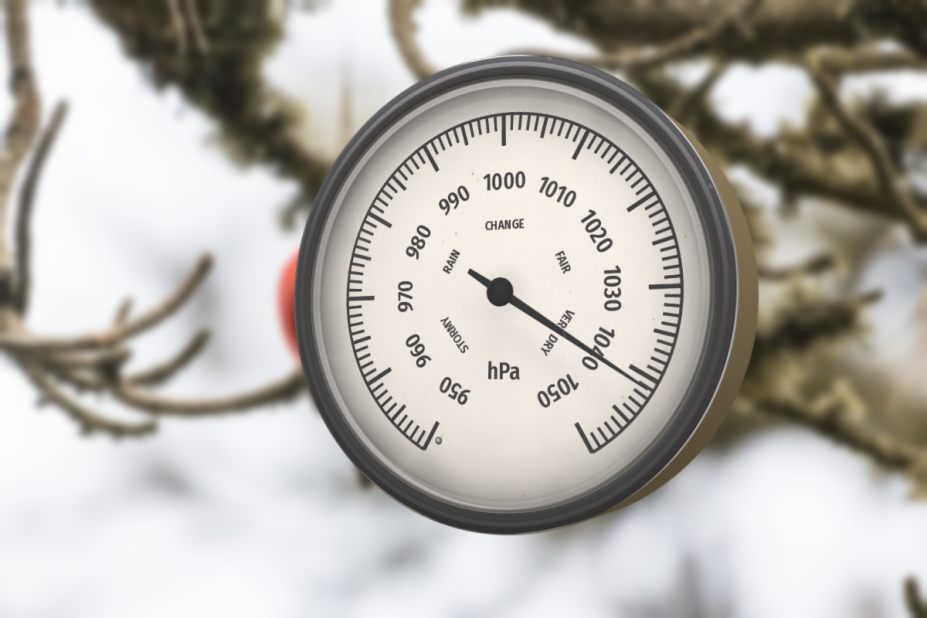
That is value=1041 unit=hPa
